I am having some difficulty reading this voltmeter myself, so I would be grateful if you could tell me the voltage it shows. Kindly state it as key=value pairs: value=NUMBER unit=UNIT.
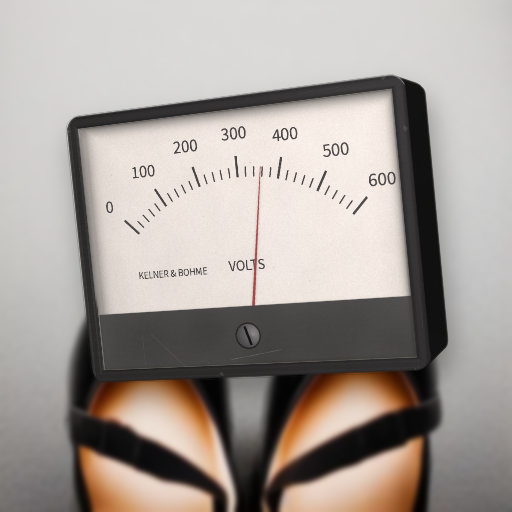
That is value=360 unit=V
